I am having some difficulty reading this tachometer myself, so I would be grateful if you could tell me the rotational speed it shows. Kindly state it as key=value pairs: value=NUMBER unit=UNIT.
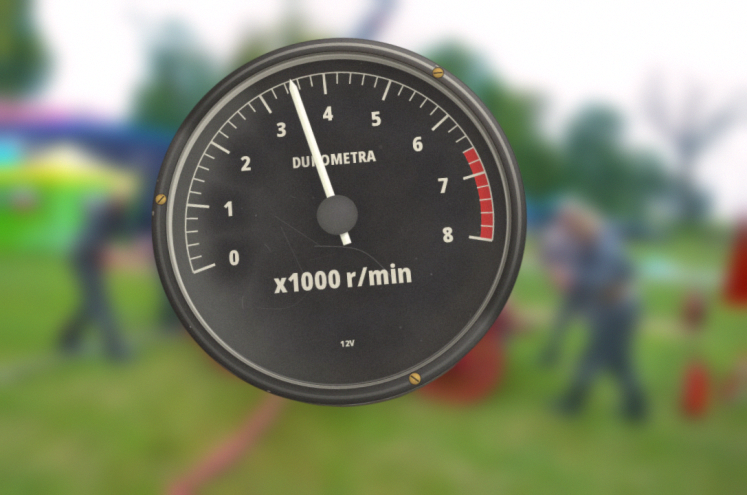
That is value=3500 unit=rpm
